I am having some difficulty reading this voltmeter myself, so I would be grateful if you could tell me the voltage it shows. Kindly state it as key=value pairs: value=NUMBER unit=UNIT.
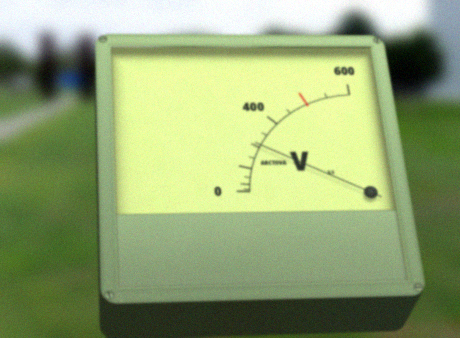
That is value=300 unit=V
